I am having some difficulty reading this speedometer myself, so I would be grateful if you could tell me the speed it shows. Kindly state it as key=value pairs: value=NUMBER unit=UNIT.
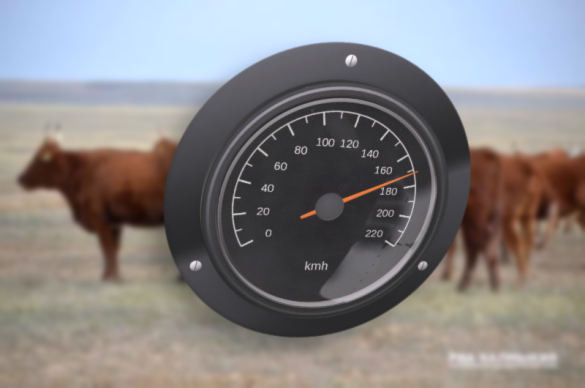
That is value=170 unit=km/h
